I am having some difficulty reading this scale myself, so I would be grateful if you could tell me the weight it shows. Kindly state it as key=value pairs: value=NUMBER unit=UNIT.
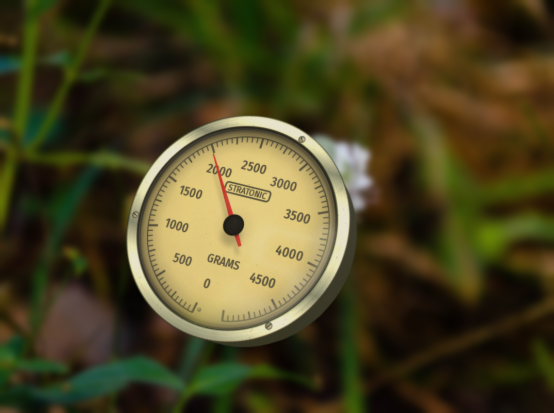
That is value=2000 unit=g
